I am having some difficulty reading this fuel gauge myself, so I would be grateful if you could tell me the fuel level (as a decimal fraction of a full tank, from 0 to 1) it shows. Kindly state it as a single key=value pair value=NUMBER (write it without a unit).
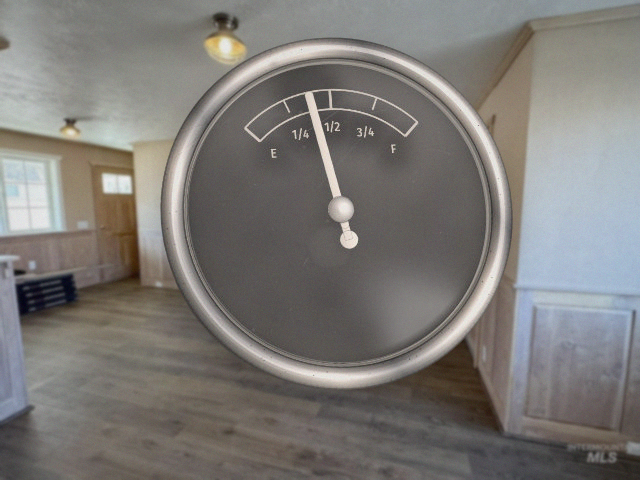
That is value=0.375
